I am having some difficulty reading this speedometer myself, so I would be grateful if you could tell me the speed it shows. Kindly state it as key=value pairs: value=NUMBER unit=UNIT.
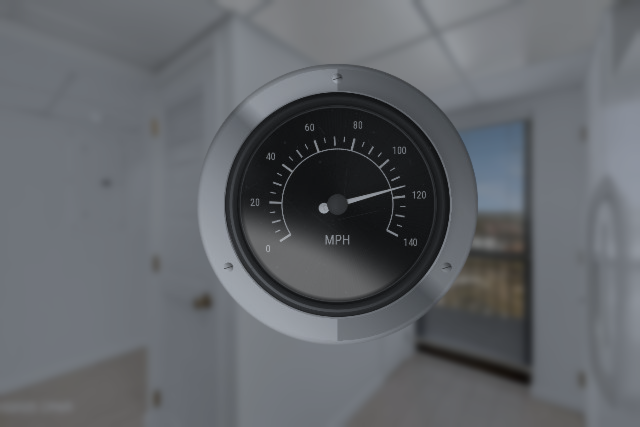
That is value=115 unit=mph
